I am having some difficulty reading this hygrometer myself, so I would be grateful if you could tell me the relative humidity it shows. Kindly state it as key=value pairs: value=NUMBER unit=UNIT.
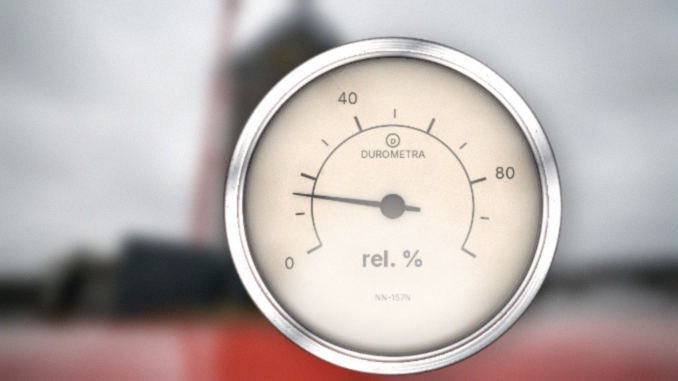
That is value=15 unit=%
